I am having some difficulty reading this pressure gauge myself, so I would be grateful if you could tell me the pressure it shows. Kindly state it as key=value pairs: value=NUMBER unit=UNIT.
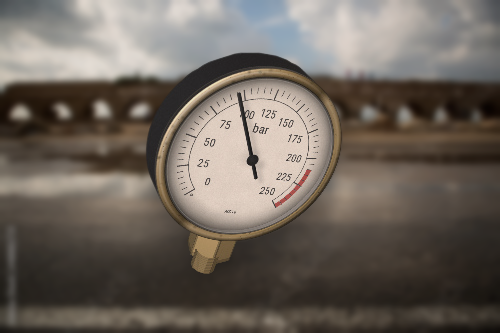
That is value=95 unit=bar
